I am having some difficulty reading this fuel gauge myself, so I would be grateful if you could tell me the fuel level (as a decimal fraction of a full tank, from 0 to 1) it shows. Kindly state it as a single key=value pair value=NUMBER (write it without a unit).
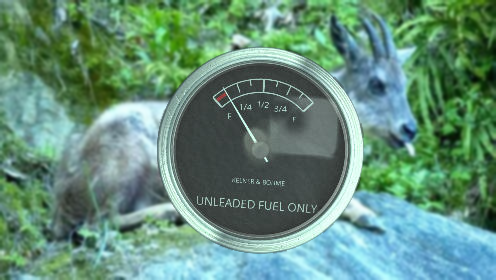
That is value=0.125
